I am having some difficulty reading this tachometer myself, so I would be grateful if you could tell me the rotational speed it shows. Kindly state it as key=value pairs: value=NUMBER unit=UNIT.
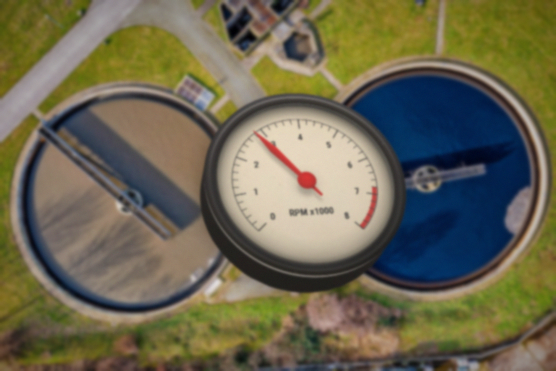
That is value=2800 unit=rpm
